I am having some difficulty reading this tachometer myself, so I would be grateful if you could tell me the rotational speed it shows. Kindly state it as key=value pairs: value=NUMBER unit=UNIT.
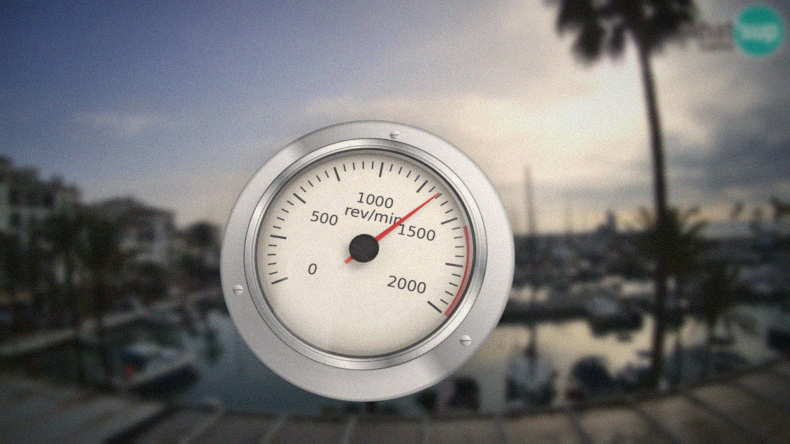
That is value=1350 unit=rpm
